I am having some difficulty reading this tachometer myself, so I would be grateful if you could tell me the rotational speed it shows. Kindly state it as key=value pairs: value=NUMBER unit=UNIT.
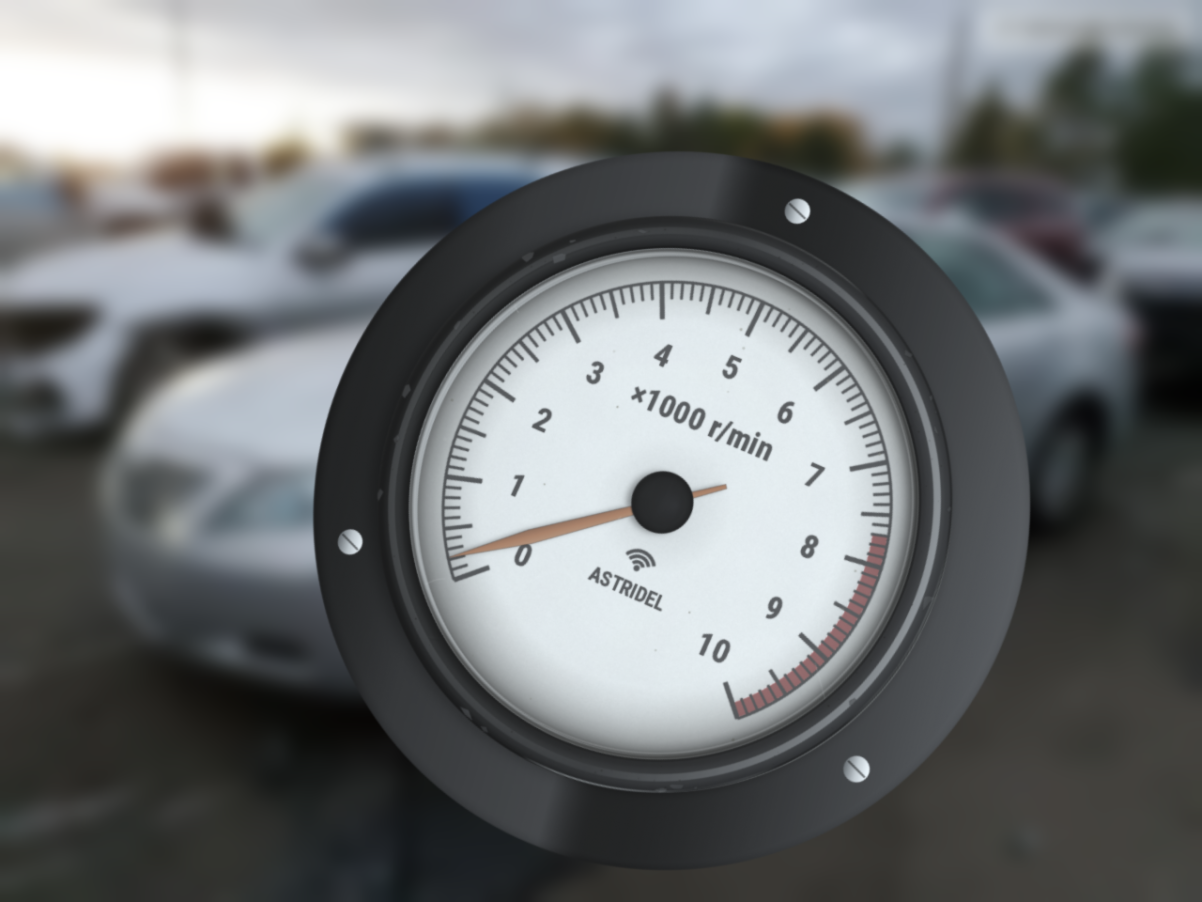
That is value=200 unit=rpm
